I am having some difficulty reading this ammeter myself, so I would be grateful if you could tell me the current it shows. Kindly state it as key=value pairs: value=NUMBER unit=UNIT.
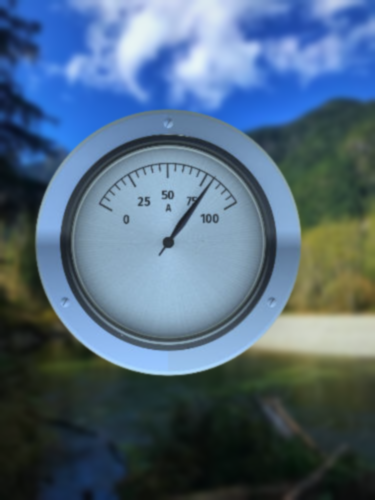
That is value=80 unit=A
